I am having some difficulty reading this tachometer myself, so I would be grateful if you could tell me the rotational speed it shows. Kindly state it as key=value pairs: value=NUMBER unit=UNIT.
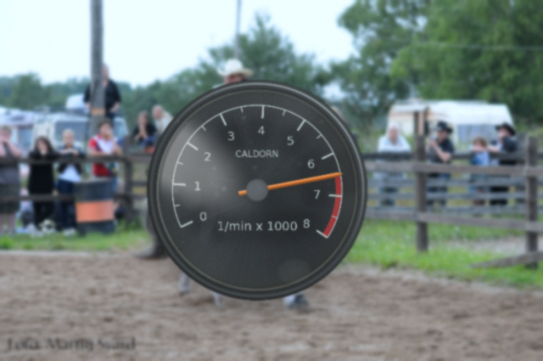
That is value=6500 unit=rpm
